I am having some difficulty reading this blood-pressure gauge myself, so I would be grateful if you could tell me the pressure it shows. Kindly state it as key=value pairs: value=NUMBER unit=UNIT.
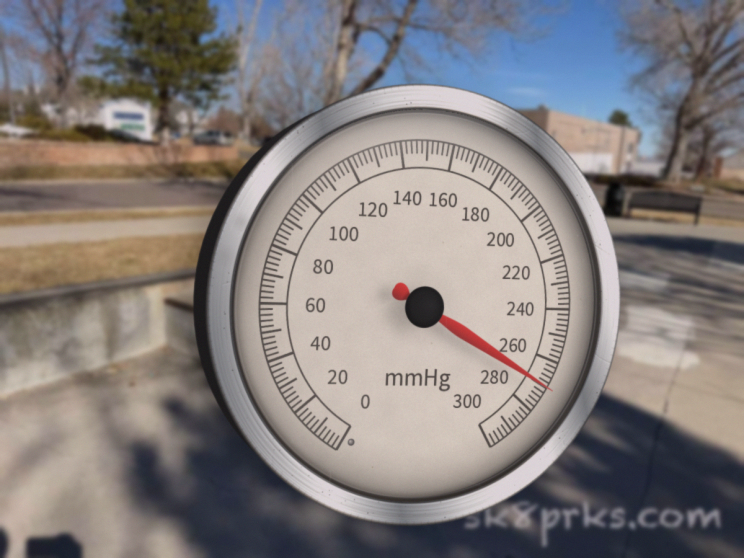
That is value=270 unit=mmHg
